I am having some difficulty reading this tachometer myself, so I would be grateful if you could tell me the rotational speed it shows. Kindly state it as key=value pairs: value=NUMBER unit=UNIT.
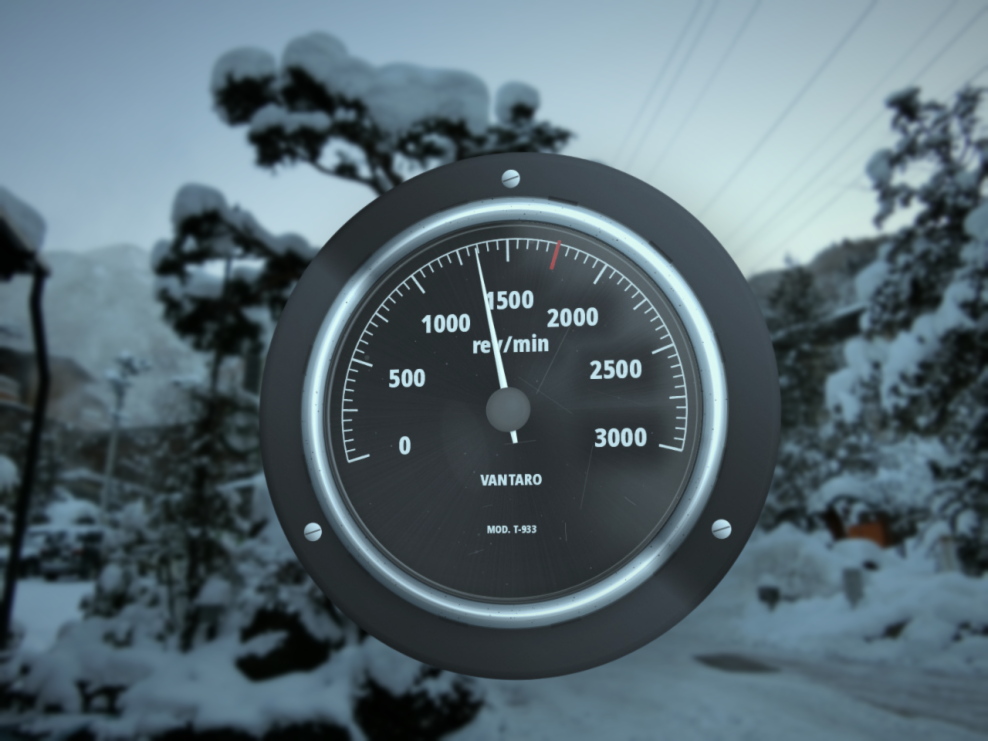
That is value=1350 unit=rpm
